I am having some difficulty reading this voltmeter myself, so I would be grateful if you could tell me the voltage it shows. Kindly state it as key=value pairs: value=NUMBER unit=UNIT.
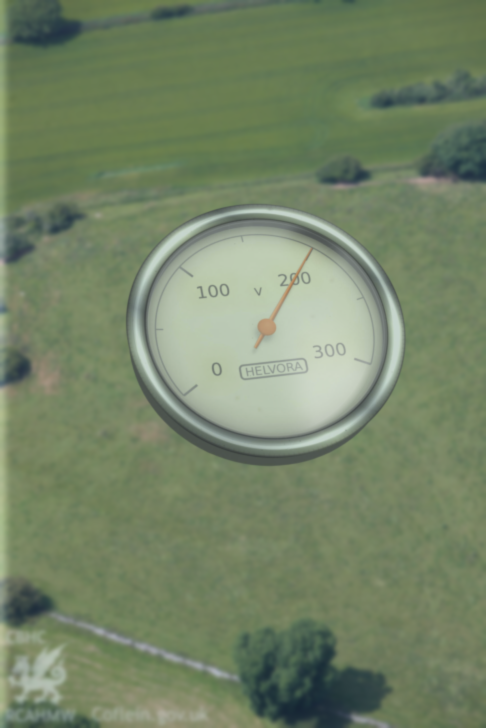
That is value=200 unit=V
